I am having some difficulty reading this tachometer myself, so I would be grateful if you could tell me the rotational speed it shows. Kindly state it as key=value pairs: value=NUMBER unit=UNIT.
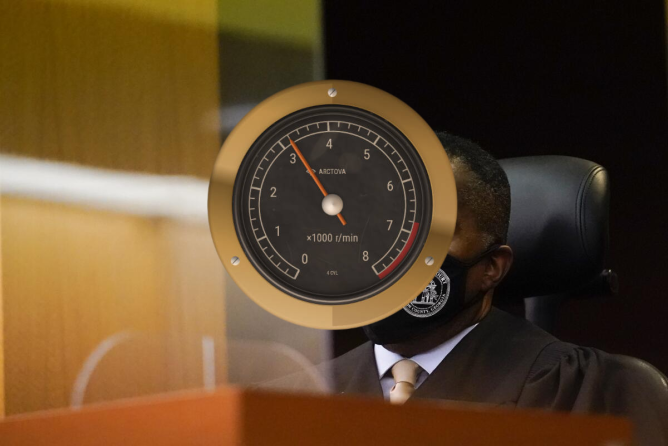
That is value=3200 unit=rpm
